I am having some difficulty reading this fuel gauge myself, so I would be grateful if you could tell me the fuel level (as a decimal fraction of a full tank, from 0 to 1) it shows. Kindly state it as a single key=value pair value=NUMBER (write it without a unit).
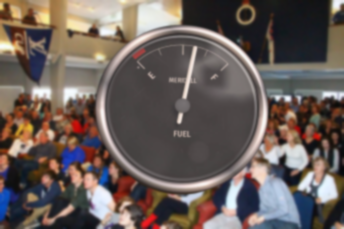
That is value=0.625
